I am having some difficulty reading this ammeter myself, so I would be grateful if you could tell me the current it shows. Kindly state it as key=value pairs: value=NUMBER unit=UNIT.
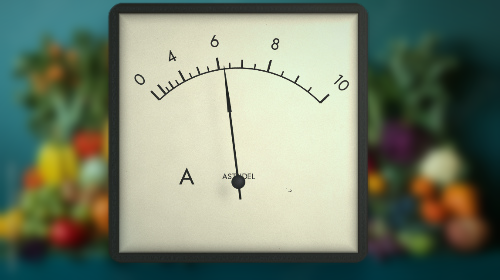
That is value=6.25 unit=A
